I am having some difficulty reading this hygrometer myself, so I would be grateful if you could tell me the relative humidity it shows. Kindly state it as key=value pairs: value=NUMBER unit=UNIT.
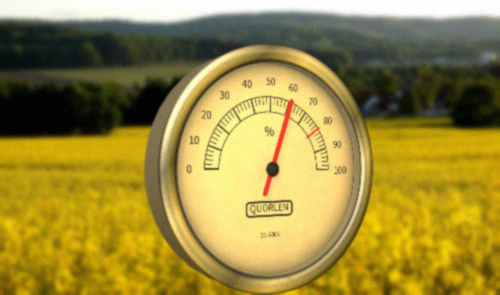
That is value=60 unit=%
